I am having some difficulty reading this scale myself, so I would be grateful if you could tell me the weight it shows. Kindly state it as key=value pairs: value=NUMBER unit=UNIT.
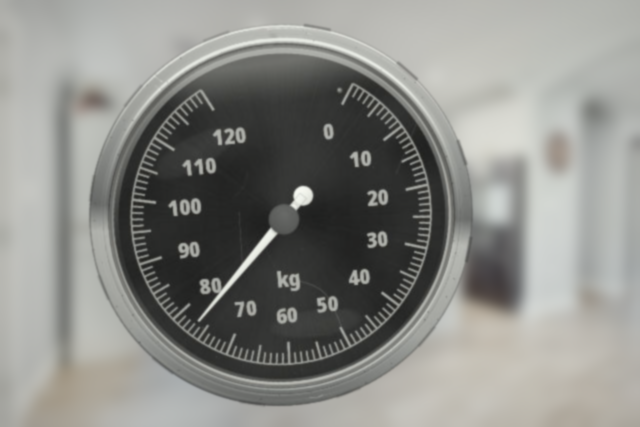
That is value=77 unit=kg
